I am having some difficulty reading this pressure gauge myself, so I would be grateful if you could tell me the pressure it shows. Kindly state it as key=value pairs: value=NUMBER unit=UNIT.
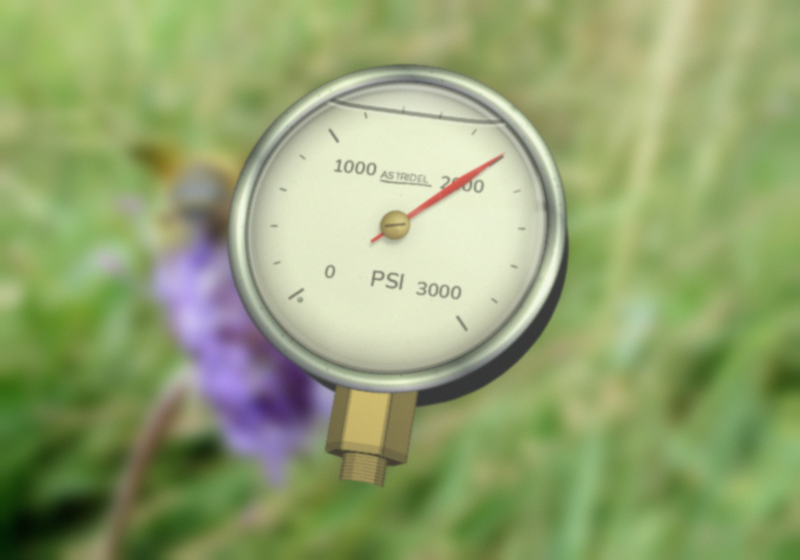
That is value=2000 unit=psi
